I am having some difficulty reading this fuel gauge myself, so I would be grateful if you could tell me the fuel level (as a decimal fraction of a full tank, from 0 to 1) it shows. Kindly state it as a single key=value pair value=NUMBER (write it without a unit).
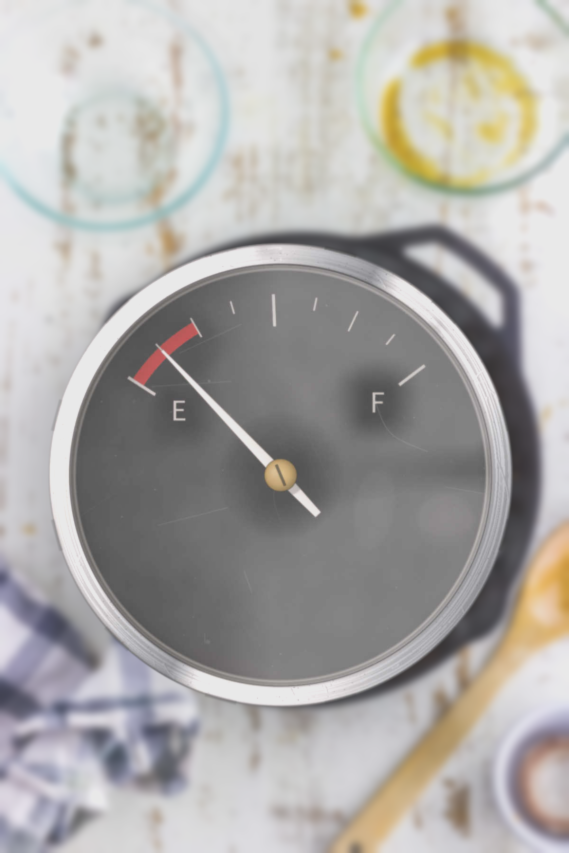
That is value=0.125
